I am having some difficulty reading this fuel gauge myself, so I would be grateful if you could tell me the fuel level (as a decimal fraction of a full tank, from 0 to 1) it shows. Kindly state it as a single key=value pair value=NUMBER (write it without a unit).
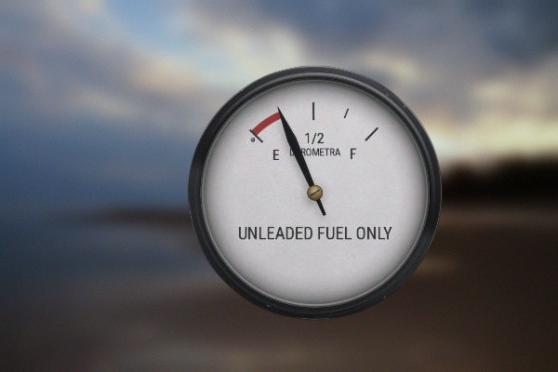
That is value=0.25
